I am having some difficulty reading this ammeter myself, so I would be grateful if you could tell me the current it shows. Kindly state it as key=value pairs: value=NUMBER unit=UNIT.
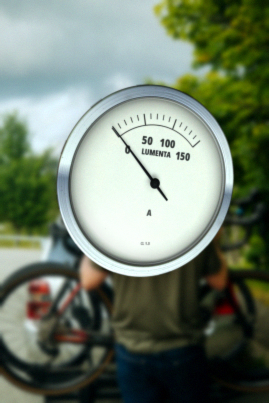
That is value=0 unit=A
